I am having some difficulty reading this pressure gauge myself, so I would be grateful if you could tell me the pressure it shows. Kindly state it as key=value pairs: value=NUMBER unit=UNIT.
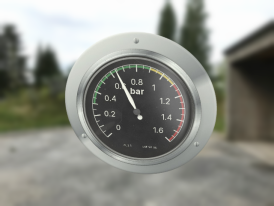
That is value=0.65 unit=bar
